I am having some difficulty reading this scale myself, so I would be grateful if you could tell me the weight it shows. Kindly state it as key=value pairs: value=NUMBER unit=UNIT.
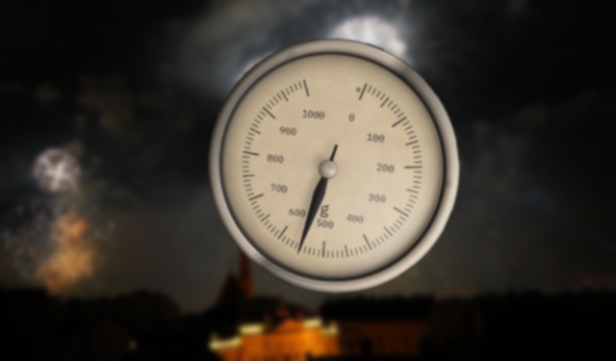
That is value=550 unit=g
